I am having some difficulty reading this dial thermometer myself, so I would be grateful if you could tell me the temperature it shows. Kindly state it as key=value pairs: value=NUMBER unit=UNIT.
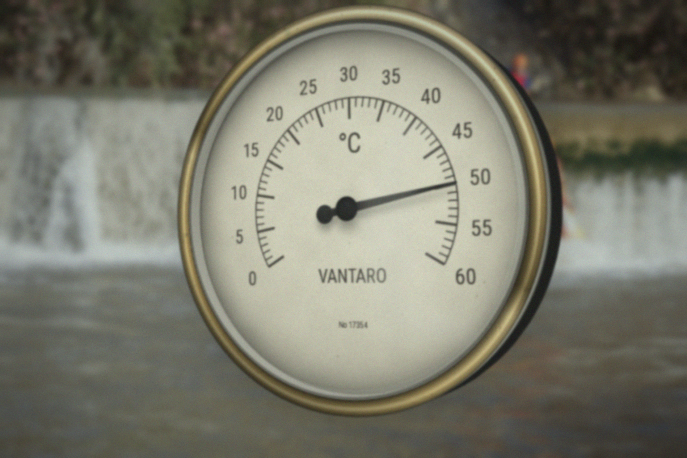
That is value=50 unit=°C
